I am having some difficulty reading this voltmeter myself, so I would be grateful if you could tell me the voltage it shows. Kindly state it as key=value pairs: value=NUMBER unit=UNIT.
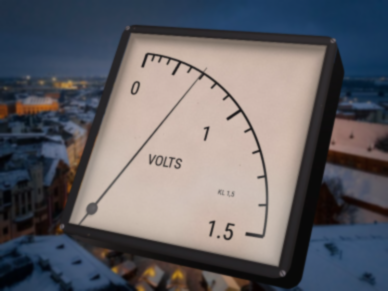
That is value=0.7 unit=V
